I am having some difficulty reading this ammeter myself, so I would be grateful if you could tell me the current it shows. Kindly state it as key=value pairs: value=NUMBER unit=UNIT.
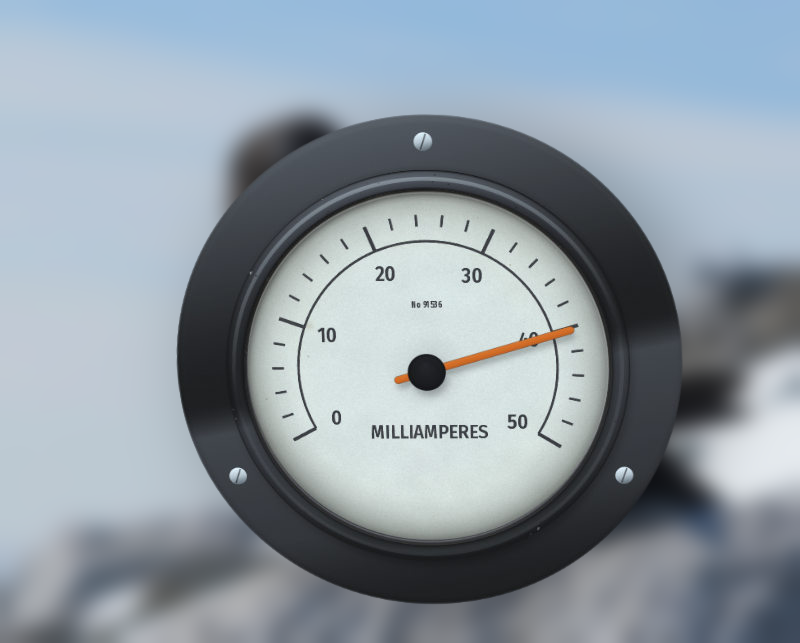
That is value=40 unit=mA
